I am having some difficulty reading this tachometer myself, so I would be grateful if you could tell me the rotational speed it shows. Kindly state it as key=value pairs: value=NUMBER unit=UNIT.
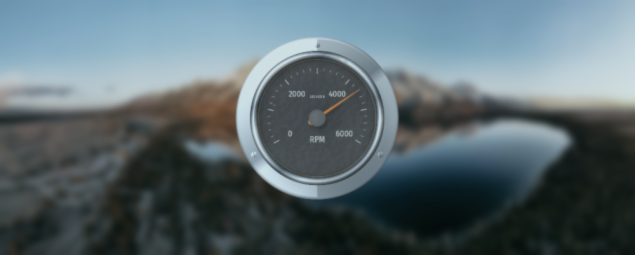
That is value=4400 unit=rpm
